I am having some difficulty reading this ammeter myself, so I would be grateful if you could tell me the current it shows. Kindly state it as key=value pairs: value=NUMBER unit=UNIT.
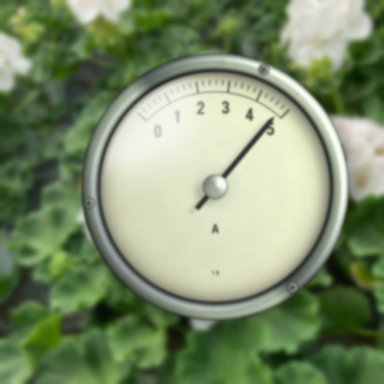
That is value=4.8 unit=A
